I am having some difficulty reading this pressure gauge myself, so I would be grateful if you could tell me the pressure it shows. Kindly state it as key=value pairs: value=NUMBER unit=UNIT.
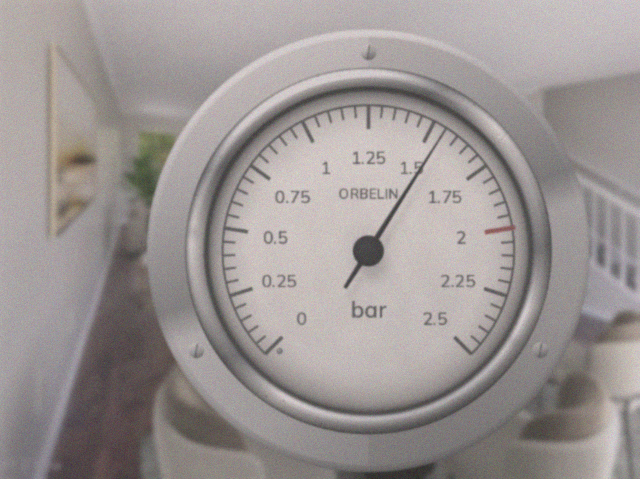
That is value=1.55 unit=bar
